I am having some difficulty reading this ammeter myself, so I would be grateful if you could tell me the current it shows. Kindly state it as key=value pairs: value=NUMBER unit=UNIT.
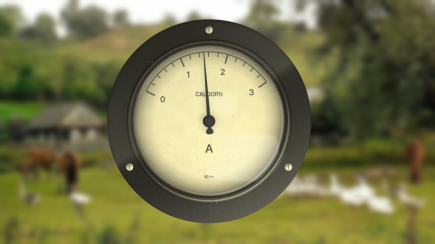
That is value=1.5 unit=A
